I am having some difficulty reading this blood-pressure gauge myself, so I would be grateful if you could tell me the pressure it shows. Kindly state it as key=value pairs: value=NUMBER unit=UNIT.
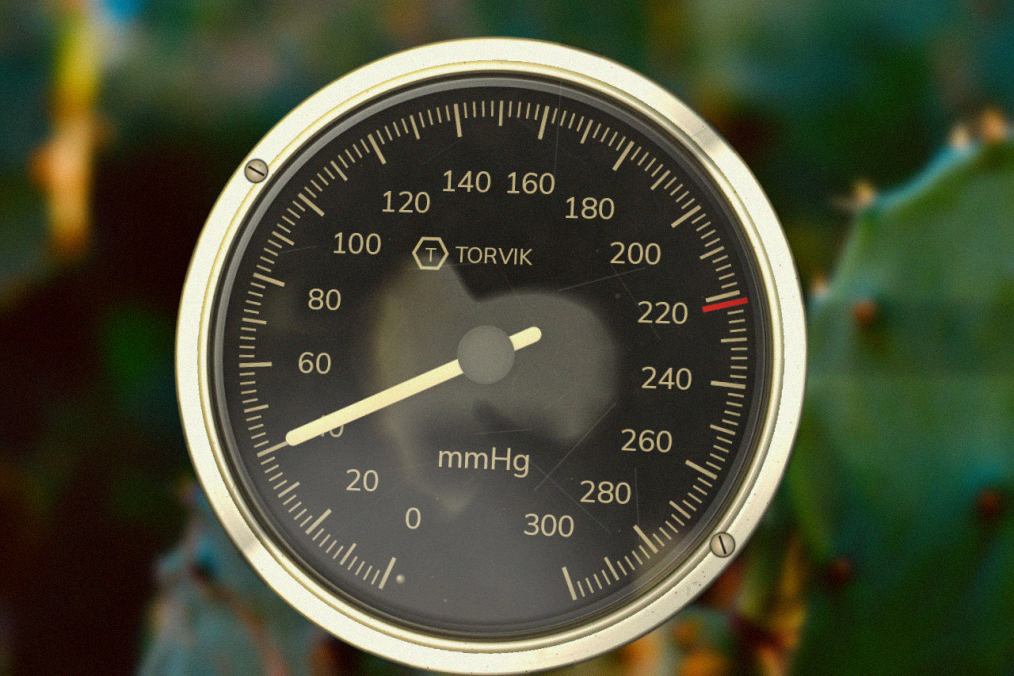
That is value=40 unit=mmHg
